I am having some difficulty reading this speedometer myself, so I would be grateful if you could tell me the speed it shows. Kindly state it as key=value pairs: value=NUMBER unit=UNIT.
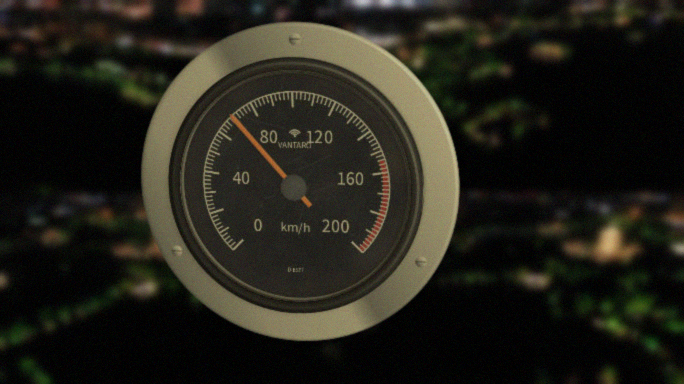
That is value=70 unit=km/h
